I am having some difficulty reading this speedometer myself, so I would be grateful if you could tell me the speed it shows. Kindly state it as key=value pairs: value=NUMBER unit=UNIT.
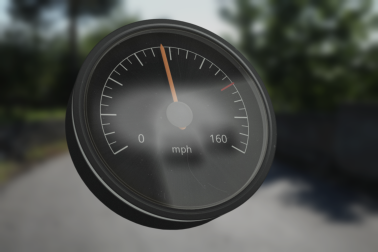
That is value=75 unit=mph
